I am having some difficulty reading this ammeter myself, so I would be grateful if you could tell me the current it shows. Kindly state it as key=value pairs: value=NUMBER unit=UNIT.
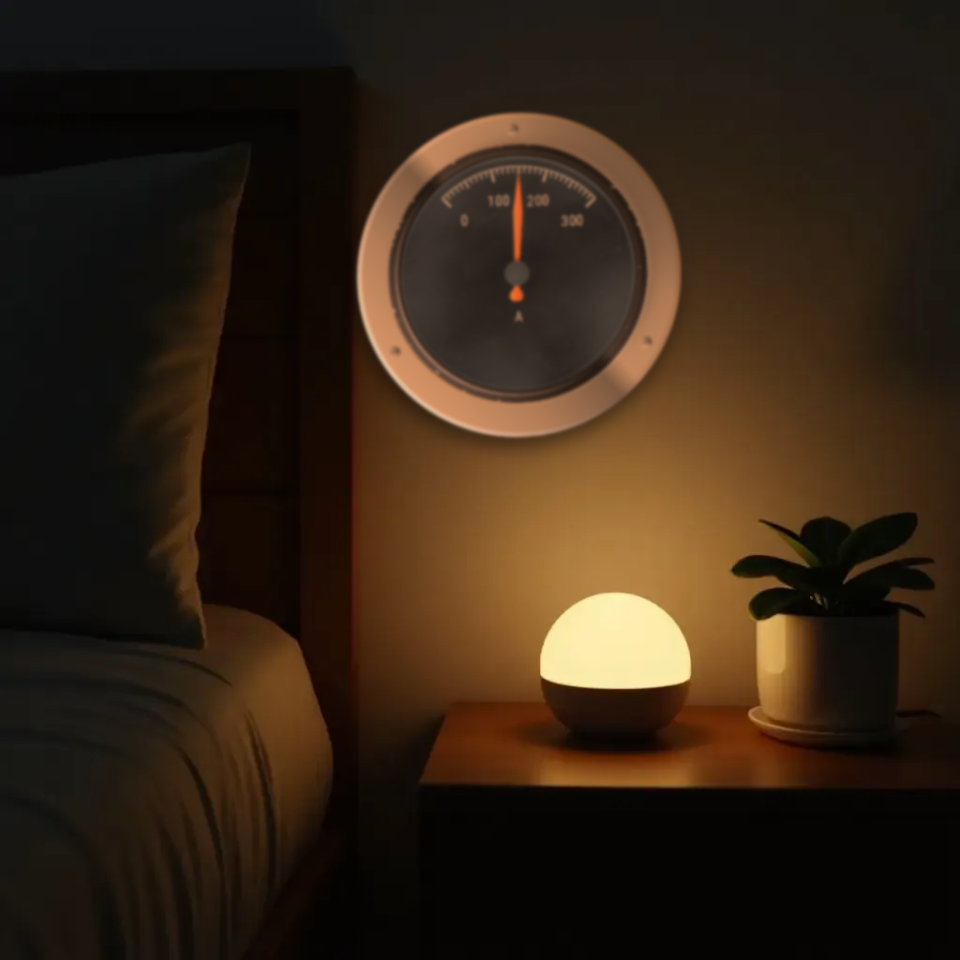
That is value=150 unit=A
